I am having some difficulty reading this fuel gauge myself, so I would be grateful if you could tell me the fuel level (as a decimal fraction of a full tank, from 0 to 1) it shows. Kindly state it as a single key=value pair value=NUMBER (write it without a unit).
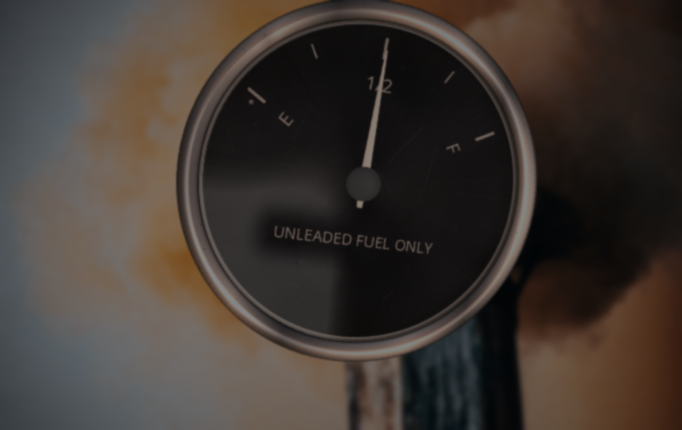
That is value=0.5
